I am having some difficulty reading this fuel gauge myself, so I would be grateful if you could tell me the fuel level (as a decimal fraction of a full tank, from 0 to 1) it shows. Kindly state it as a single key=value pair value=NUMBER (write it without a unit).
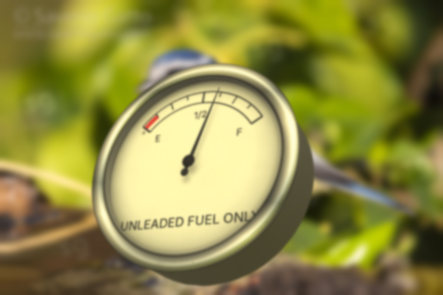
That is value=0.625
